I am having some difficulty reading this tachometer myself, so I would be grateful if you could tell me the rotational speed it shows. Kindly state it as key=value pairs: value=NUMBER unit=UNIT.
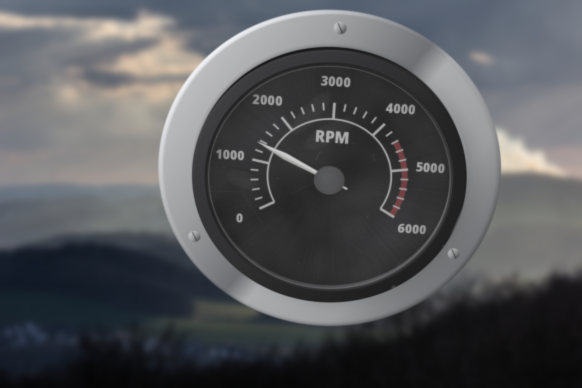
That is value=1400 unit=rpm
